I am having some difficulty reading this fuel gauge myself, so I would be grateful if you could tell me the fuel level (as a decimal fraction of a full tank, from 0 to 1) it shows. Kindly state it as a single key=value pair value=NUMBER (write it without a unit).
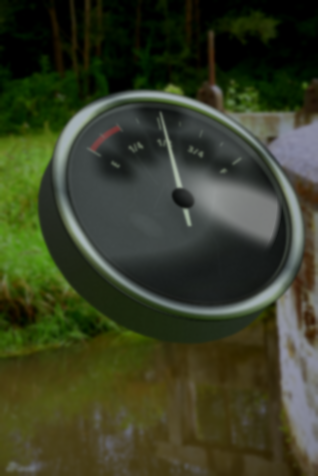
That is value=0.5
